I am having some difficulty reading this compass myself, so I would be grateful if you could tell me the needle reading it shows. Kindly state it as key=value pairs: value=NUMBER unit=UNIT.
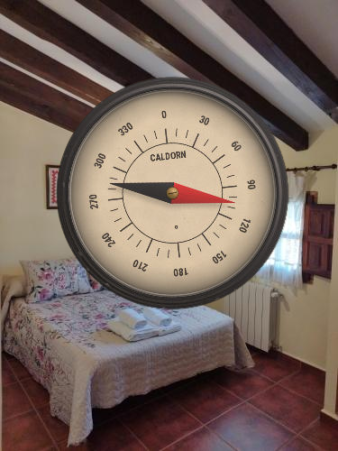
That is value=105 unit=°
